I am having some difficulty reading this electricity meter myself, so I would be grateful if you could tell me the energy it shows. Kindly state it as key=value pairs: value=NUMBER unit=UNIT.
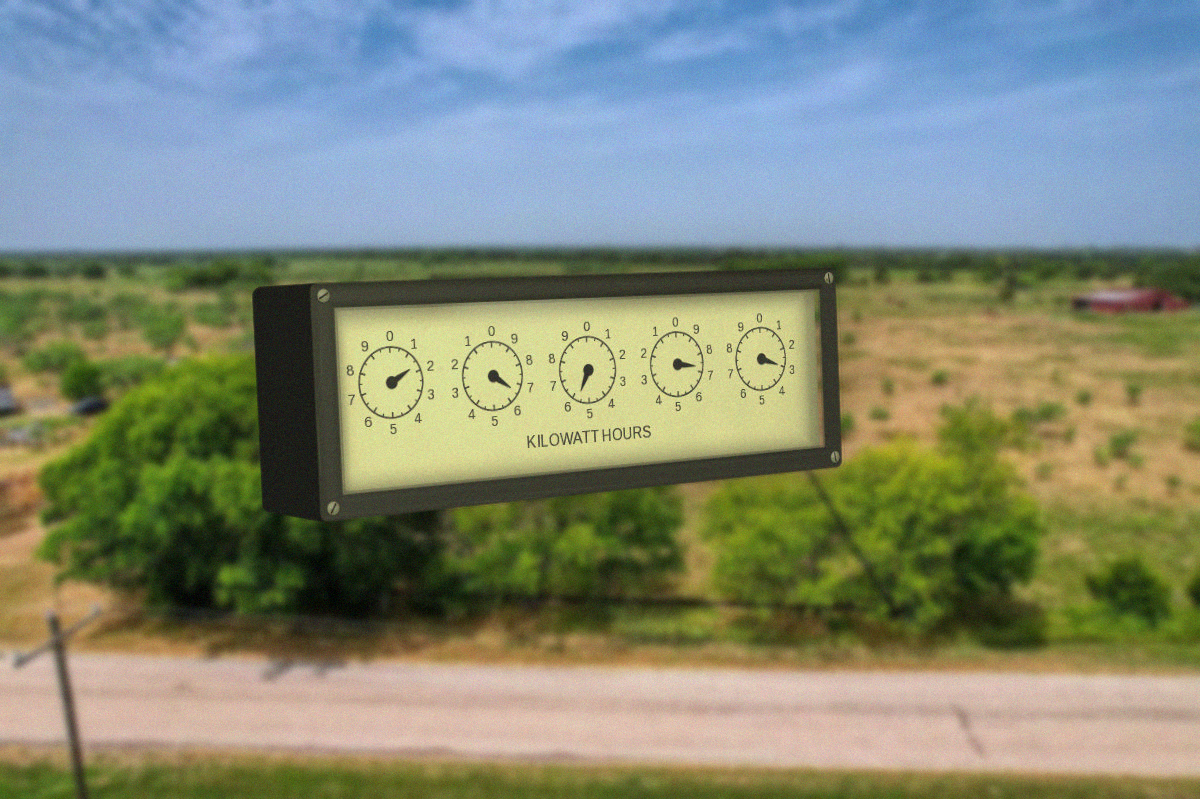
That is value=16573 unit=kWh
